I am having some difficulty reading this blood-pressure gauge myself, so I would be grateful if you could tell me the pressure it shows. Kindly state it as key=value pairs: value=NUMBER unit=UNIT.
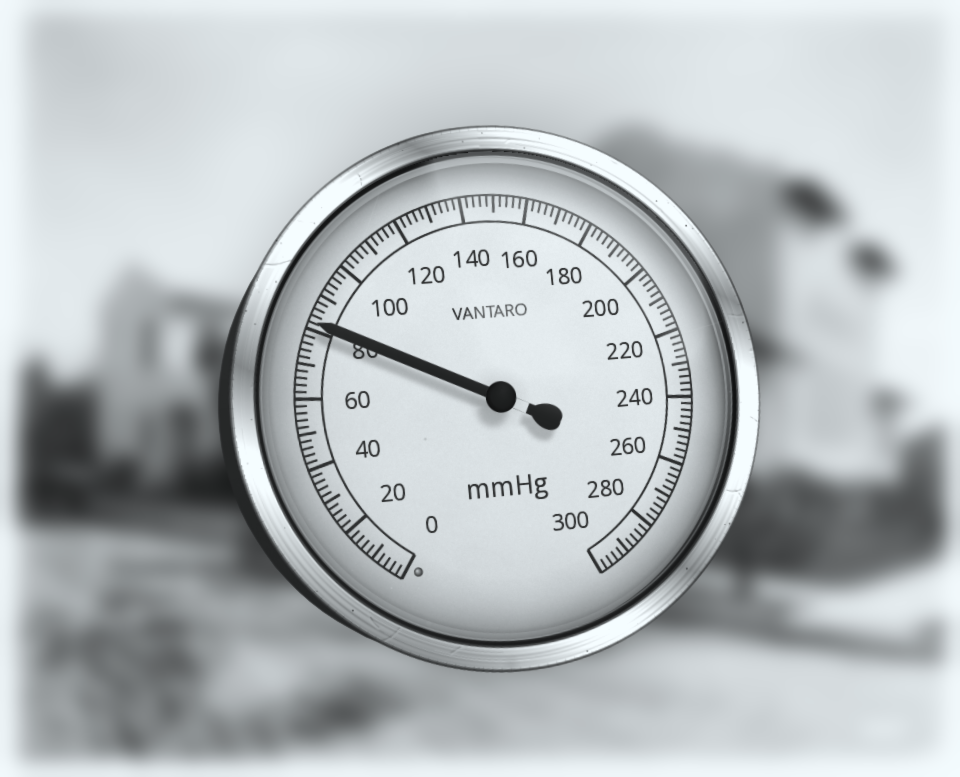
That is value=82 unit=mmHg
